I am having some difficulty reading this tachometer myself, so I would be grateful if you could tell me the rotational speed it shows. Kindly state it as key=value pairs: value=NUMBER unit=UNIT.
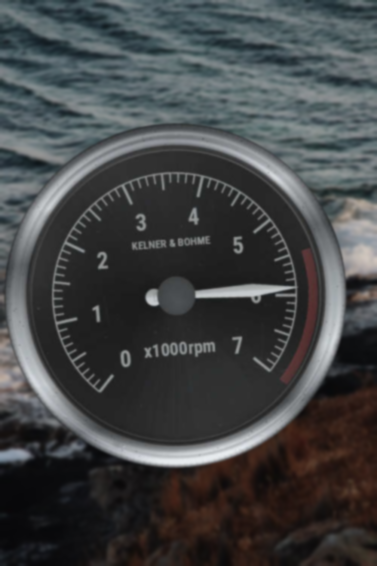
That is value=5900 unit=rpm
